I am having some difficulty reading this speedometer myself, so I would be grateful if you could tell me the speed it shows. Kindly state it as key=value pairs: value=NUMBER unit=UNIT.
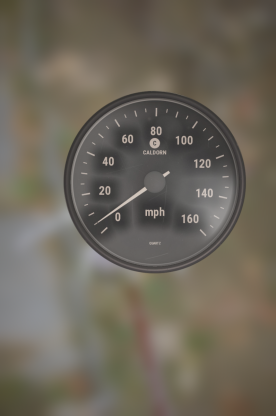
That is value=5 unit=mph
